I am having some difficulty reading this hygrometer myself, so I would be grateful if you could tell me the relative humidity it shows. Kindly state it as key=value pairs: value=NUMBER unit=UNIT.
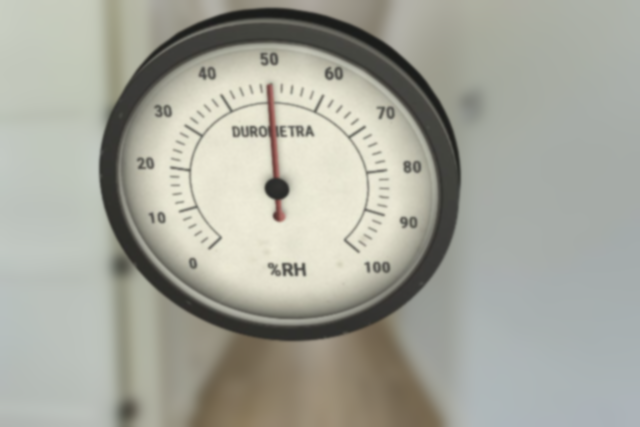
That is value=50 unit=%
